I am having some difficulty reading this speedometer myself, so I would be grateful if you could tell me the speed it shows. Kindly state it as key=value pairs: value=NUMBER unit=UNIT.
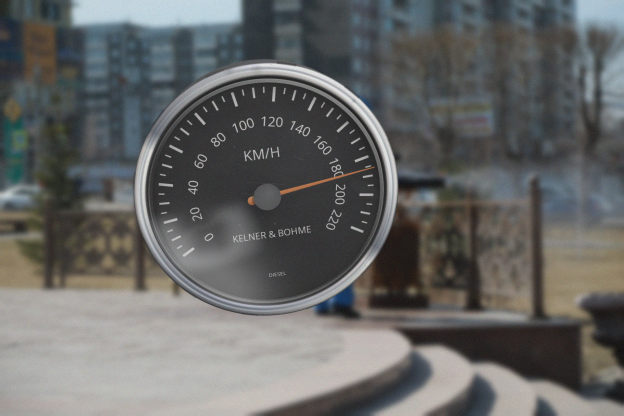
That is value=185 unit=km/h
